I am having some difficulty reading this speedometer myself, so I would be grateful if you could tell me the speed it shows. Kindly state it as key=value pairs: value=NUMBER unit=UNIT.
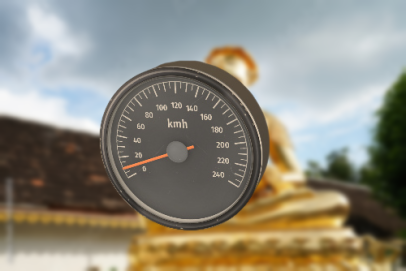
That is value=10 unit=km/h
